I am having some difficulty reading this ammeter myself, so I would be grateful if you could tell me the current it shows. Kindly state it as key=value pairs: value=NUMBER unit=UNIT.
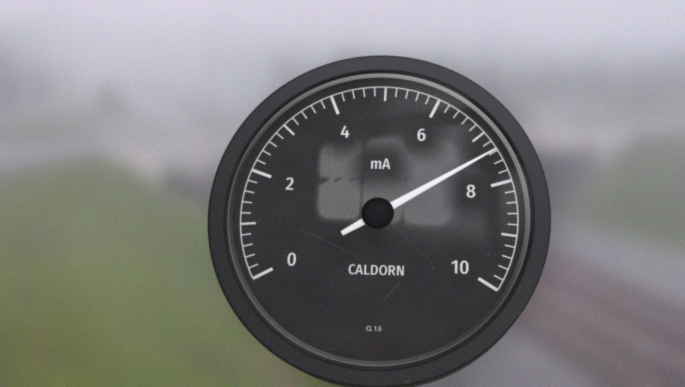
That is value=7.4 unit=mA
